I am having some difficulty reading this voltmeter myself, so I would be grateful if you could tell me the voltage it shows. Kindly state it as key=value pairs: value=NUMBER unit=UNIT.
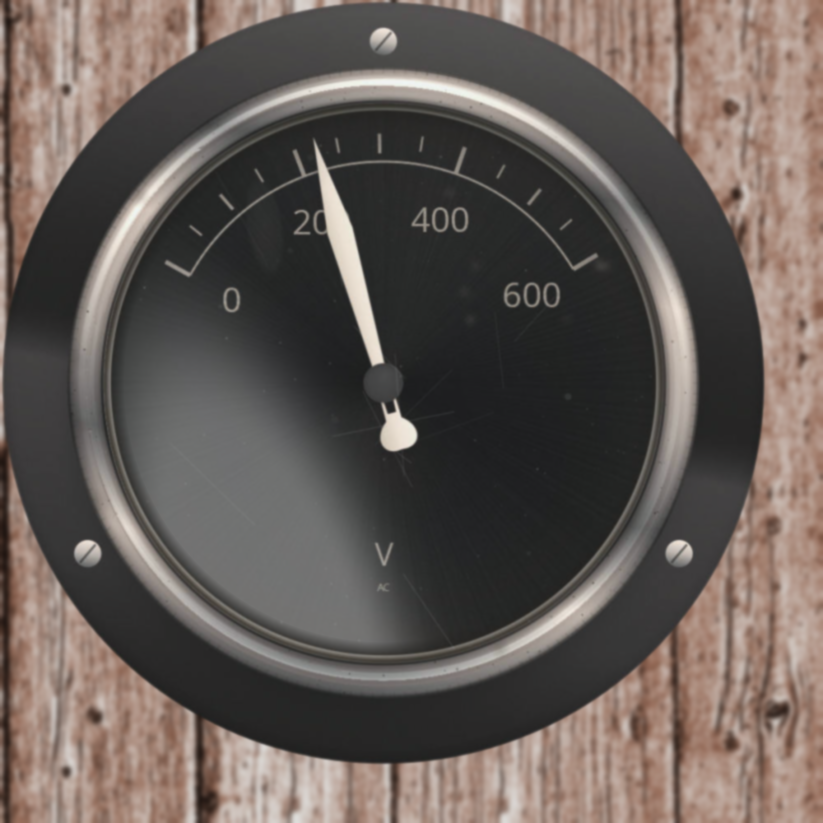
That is value=225 unit=V
